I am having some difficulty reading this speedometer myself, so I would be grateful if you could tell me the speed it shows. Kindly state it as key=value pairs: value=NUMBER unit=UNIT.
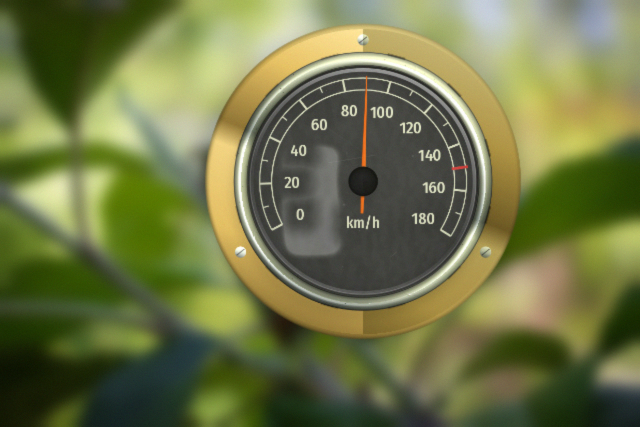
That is value=90 unit=km/h
